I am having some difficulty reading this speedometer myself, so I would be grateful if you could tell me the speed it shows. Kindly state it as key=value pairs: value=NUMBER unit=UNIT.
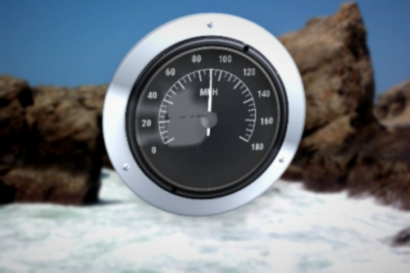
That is value=90 unit=mph
